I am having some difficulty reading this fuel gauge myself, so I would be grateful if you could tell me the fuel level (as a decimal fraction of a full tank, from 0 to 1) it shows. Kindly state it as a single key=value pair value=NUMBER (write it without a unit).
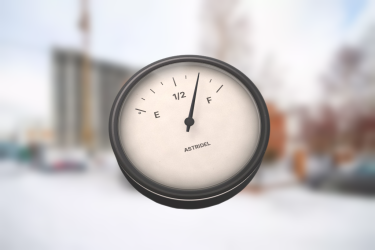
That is value=0.75
